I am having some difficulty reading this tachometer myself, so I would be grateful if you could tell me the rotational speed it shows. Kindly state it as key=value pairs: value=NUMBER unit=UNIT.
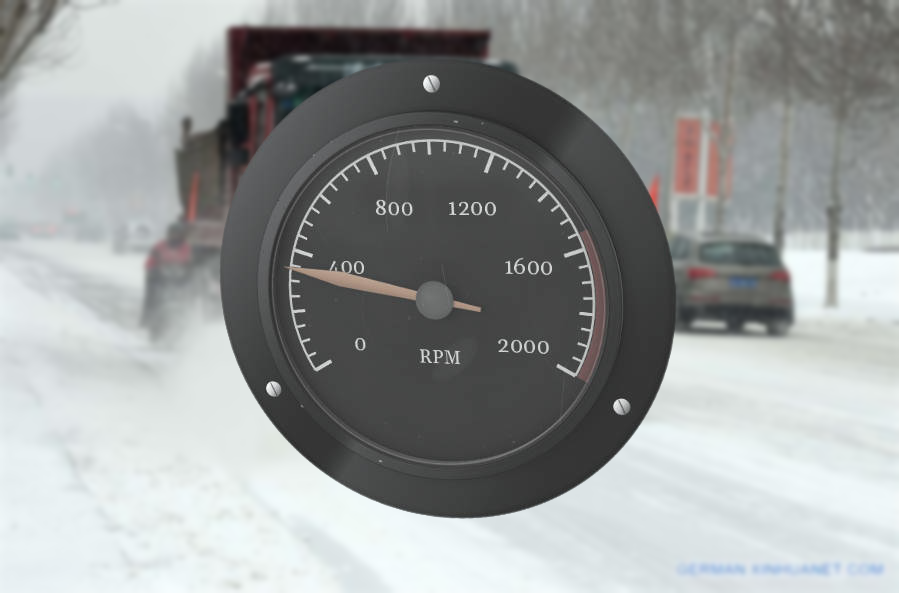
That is value=350 unit=rpm
